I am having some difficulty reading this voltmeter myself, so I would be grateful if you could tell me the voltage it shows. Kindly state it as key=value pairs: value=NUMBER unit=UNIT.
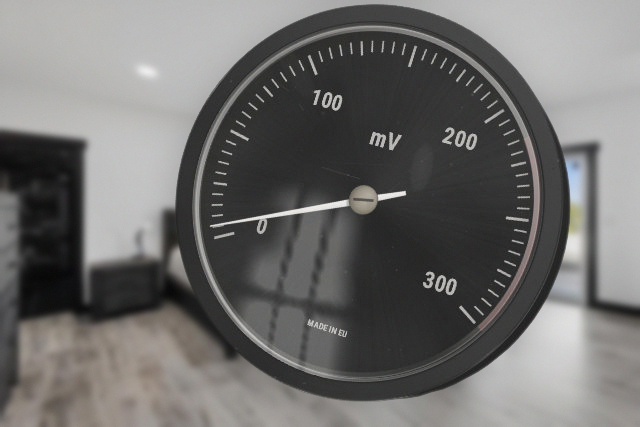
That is value=5 unit=mV
